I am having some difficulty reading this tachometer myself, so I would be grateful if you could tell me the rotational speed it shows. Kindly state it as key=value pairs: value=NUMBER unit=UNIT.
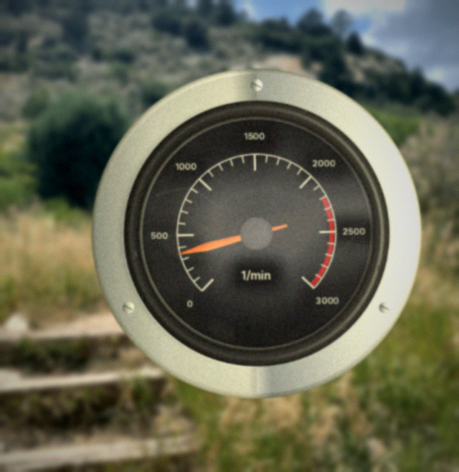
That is value=350 unit=rpm
